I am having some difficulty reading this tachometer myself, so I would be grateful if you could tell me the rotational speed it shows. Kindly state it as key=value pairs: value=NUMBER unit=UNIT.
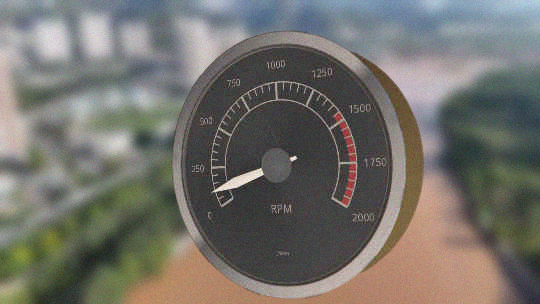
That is value=100 unit=rpm
